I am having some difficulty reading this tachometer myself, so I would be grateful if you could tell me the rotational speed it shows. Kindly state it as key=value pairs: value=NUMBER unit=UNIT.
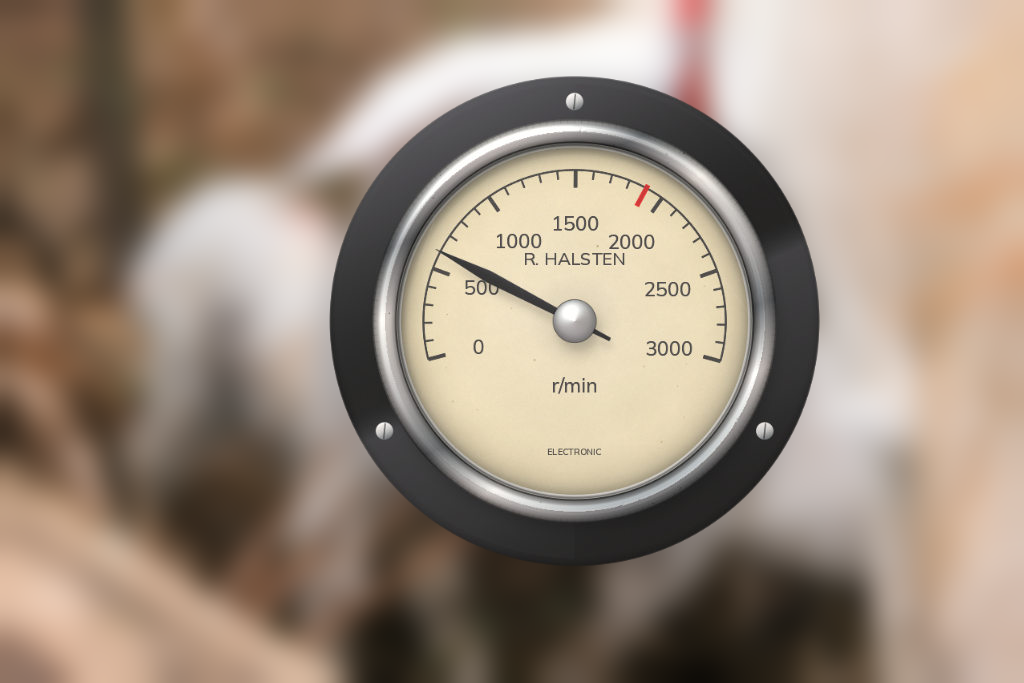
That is value=600 unit=rpm
